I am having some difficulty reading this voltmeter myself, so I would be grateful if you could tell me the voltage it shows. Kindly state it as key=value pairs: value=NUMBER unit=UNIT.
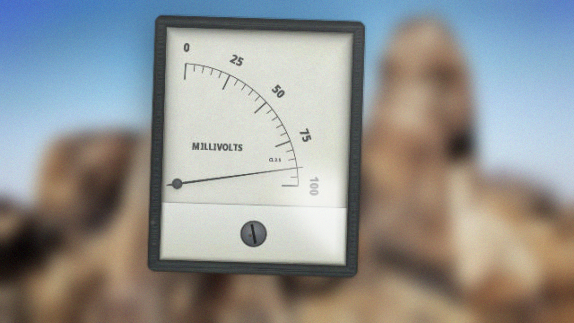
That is value=90 unit=mV
